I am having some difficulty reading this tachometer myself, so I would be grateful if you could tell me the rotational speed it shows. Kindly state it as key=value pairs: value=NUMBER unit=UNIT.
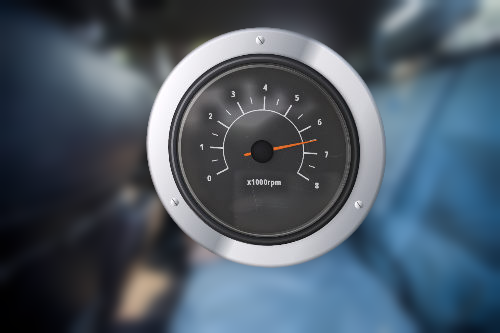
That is value=6500 unit=rpm
